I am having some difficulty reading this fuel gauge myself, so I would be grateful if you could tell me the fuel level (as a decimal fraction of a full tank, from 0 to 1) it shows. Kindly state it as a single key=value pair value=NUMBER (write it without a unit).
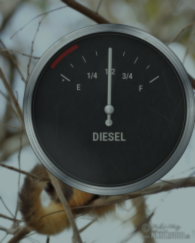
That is value=0.5
